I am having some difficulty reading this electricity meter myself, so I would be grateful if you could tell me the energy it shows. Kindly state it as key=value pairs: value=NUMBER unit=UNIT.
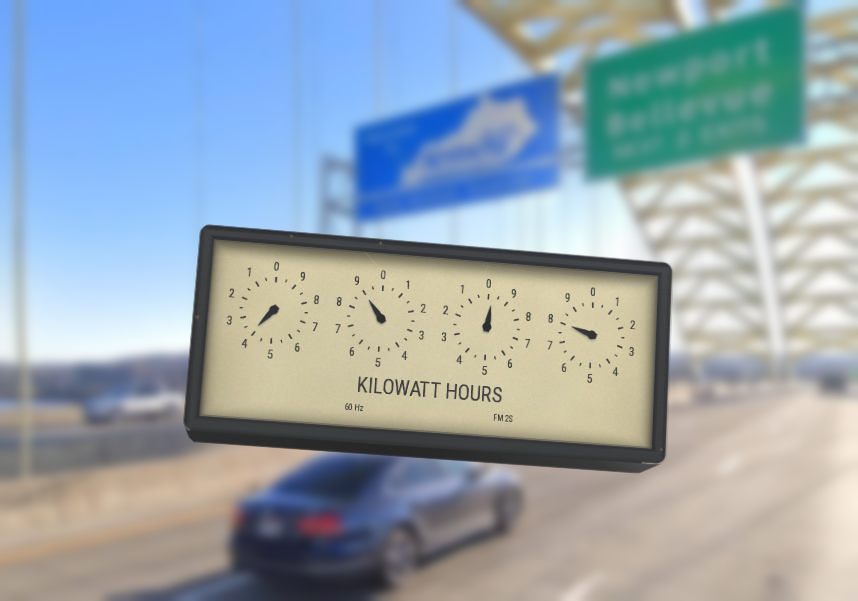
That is value=3898 unit=kWh
